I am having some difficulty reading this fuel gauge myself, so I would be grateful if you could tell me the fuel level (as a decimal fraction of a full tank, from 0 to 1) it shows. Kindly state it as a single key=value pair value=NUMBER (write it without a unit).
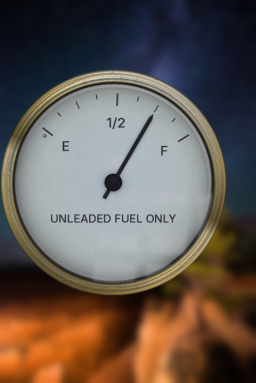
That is value=0.75
